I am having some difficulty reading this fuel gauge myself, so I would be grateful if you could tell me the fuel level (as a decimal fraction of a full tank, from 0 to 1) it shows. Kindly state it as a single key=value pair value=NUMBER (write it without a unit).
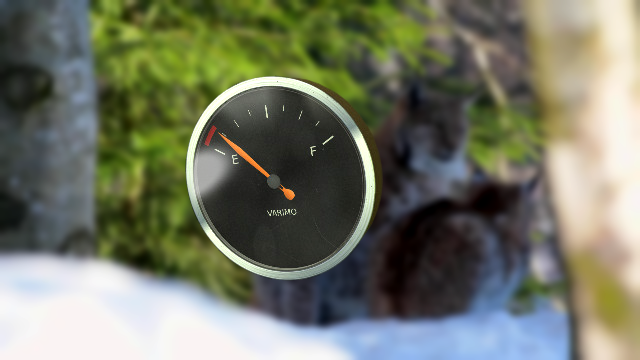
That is value=0.125
